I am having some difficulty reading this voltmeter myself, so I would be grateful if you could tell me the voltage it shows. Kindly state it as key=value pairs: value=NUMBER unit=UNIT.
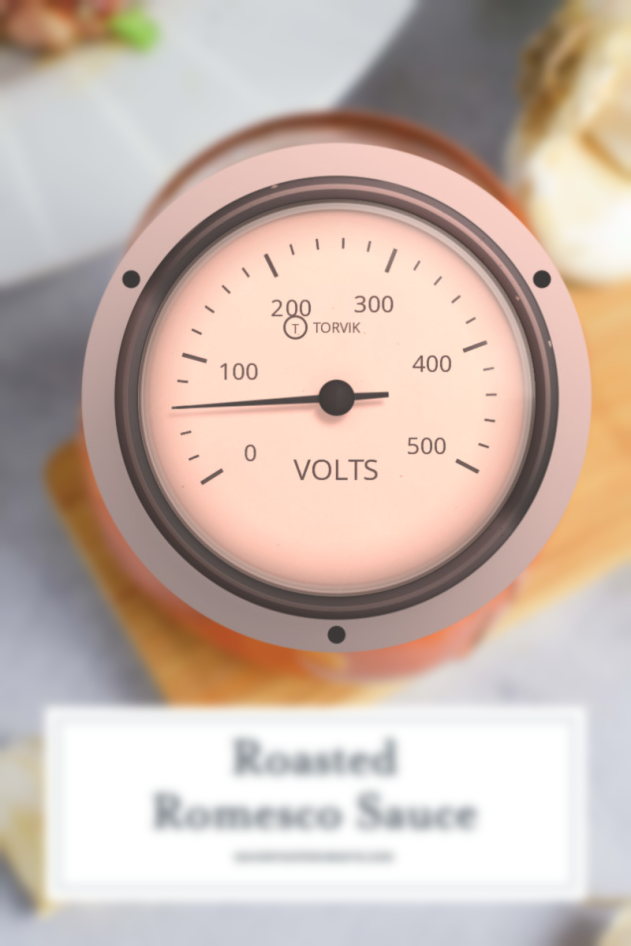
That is value=60 unit=V
